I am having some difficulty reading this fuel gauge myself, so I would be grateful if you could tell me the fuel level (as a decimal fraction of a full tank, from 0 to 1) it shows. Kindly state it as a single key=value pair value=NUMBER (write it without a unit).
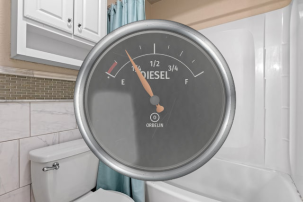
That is value=0.25
